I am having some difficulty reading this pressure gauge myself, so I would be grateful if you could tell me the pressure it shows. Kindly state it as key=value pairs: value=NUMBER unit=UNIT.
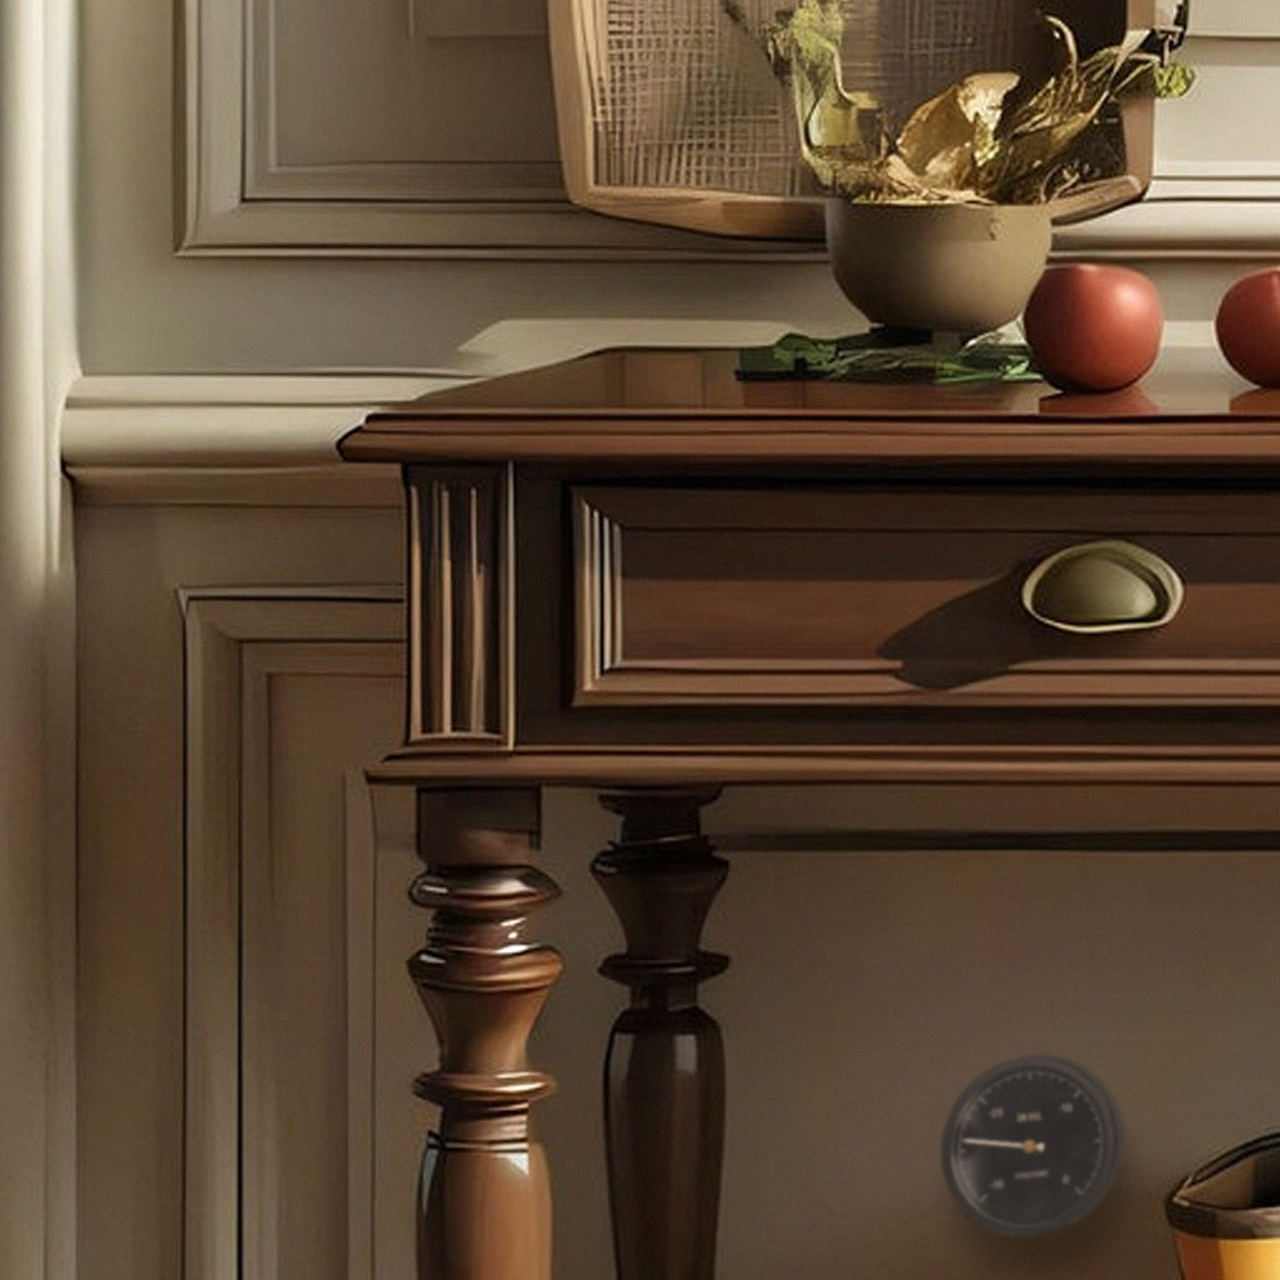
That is value=-24 unit=inHg
